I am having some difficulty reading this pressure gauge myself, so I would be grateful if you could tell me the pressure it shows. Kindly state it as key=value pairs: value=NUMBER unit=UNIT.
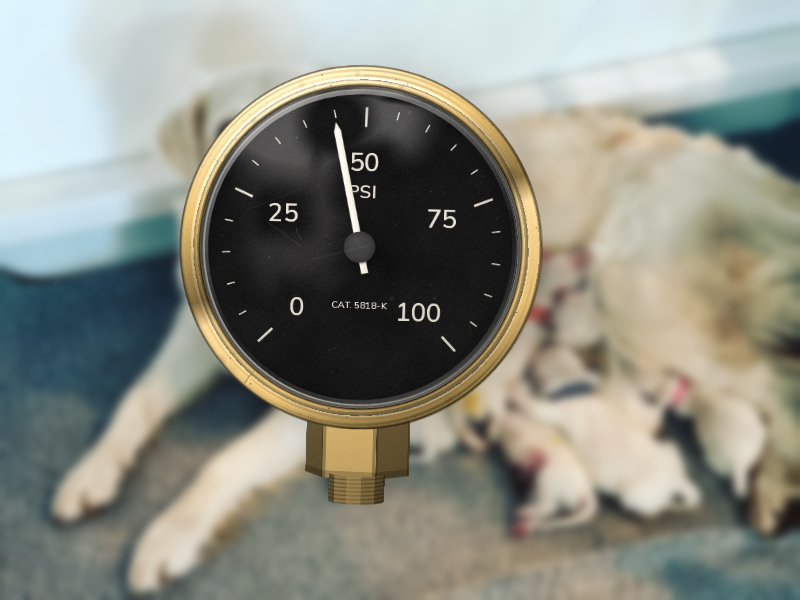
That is value=45 unit=psi
